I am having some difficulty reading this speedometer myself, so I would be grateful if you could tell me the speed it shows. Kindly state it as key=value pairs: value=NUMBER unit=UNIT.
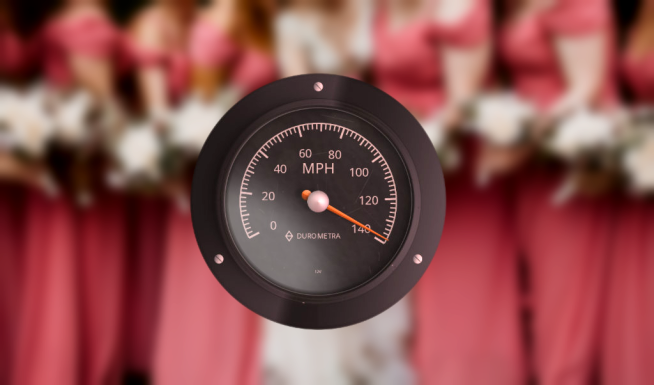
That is value=138 unit=mph
